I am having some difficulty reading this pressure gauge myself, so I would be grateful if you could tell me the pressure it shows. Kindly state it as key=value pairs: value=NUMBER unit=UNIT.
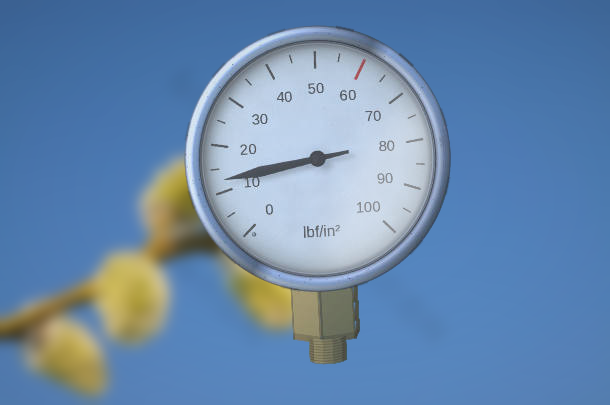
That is value=12.5 unit=psi
